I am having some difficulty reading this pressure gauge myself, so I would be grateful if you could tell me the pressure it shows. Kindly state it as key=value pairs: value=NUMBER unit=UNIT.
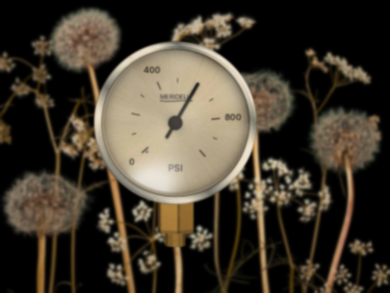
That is value=600 unit=psi
